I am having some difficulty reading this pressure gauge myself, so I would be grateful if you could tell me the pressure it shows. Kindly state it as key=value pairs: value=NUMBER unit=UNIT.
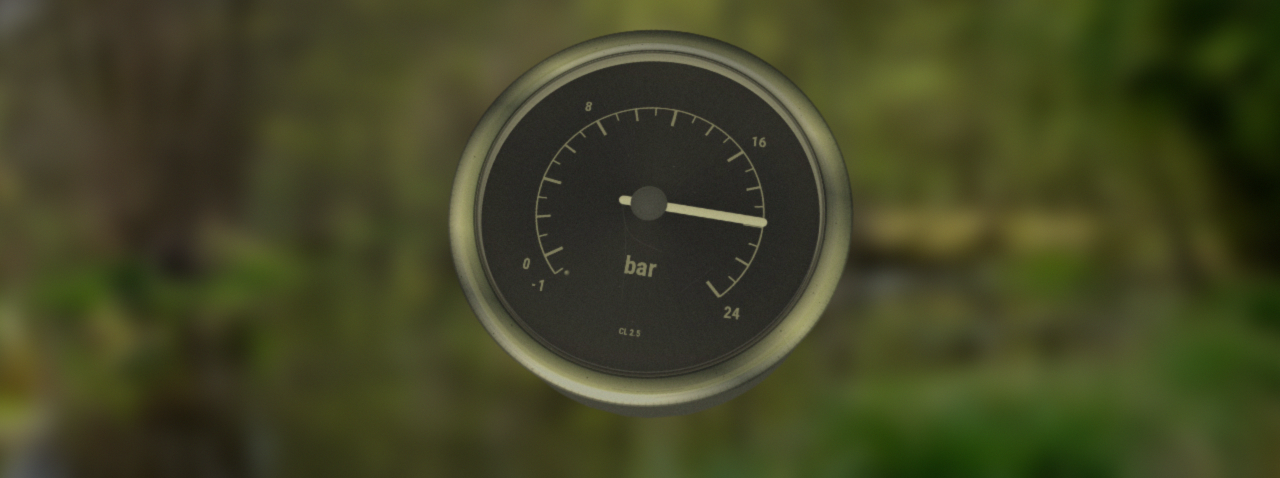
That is value=20 unit=bar
